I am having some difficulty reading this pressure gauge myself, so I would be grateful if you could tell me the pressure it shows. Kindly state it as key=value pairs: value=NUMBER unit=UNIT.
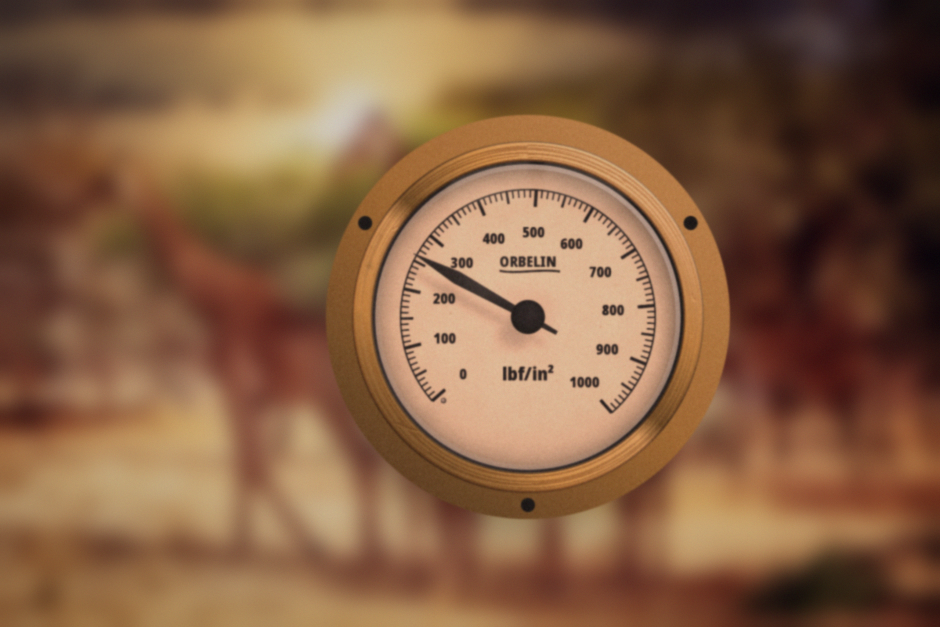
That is value=260 unit=psi
